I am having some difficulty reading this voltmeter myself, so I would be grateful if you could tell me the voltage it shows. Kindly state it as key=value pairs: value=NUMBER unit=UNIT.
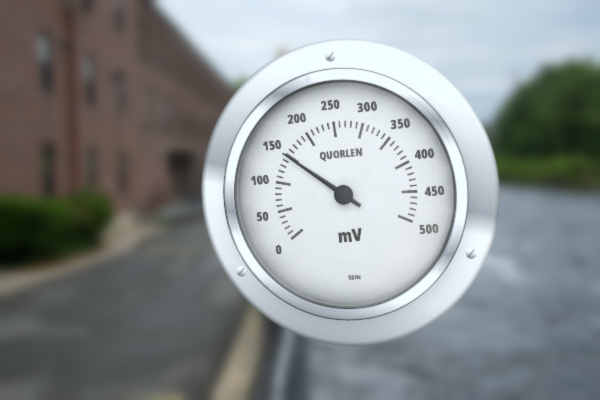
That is value=150 unit=mV
